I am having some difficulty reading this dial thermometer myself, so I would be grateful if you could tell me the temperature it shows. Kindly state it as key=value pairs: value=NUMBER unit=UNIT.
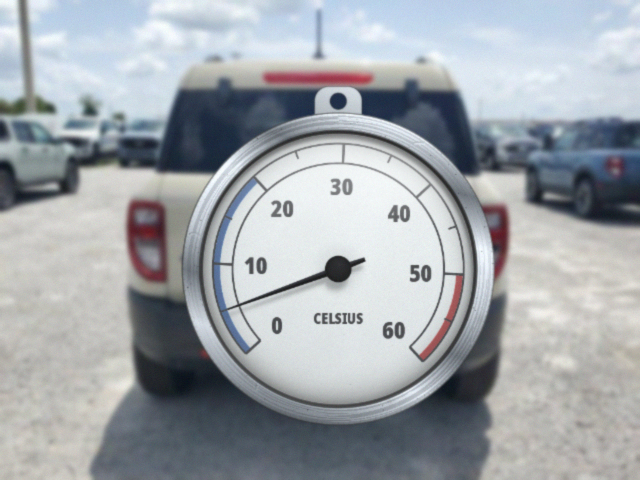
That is value=5 unit=°C
